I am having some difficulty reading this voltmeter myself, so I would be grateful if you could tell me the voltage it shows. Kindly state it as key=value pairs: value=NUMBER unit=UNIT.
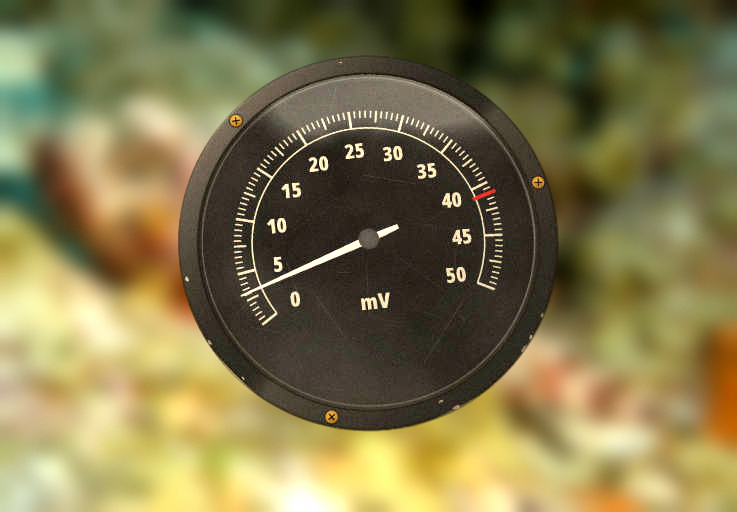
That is value=3 unit=mV
